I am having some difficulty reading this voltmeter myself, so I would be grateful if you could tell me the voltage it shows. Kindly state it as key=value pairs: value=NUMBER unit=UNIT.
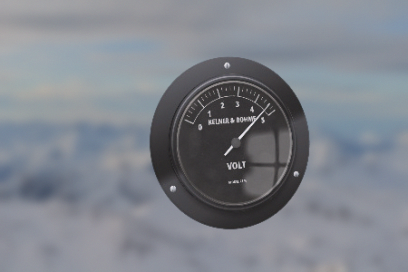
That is value=4.6 unit=V
